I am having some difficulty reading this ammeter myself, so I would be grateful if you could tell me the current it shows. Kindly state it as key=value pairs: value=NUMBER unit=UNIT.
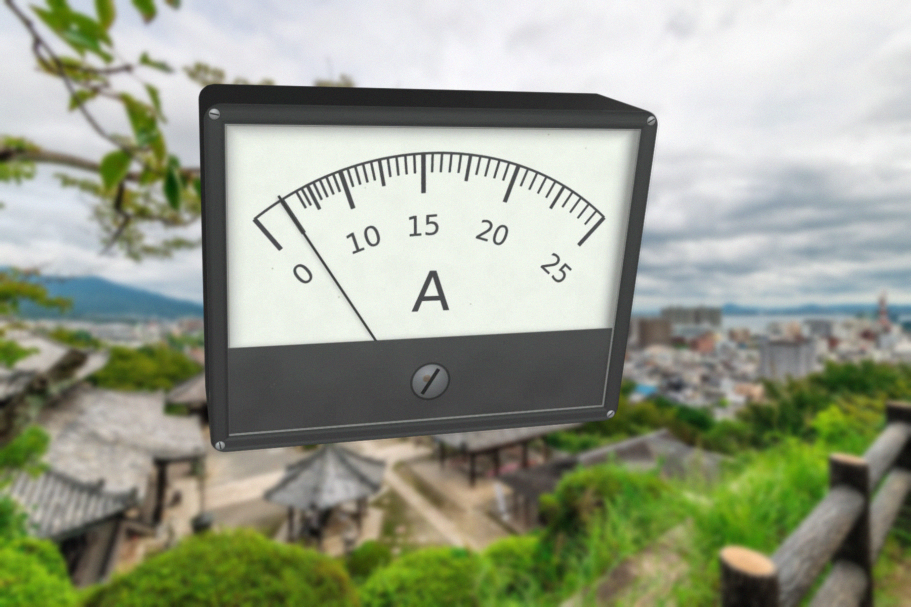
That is value=5 unit=A
